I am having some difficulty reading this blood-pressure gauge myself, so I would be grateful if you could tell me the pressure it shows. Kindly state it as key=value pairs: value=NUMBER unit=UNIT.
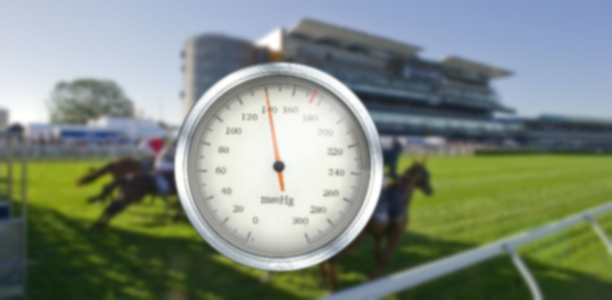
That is value=140 unit=mmHg
